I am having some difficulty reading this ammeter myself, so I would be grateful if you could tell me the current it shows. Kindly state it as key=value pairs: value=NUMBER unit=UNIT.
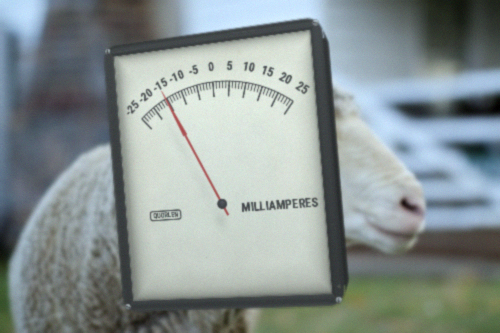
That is value=-15 unit=mA
